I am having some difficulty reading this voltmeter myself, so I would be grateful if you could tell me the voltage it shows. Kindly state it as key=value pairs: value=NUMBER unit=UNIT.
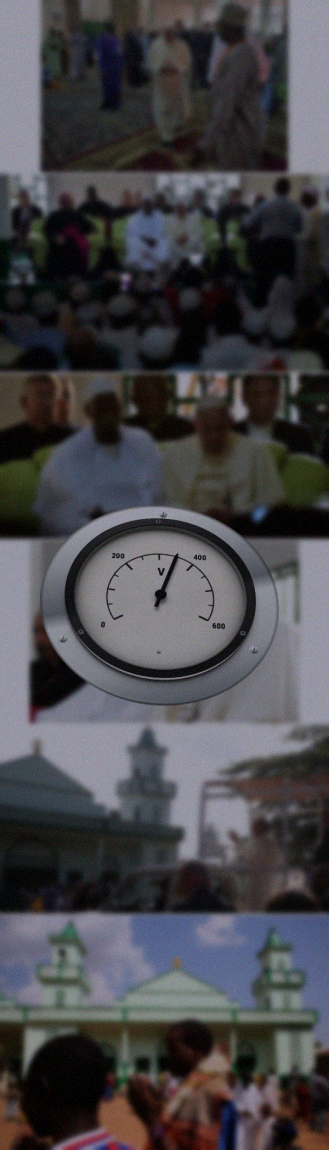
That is value=350 unit=V
